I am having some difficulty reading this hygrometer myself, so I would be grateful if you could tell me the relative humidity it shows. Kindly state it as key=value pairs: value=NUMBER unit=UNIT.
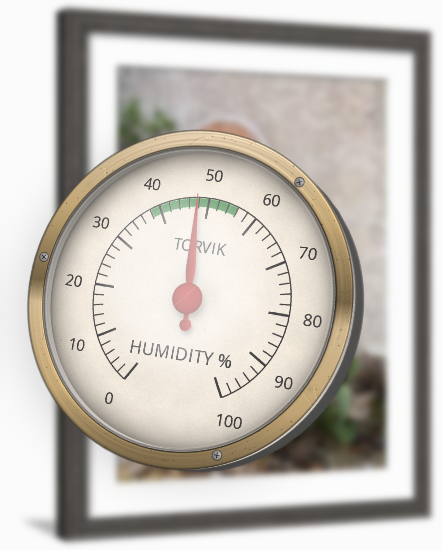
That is value=48 unit=%
